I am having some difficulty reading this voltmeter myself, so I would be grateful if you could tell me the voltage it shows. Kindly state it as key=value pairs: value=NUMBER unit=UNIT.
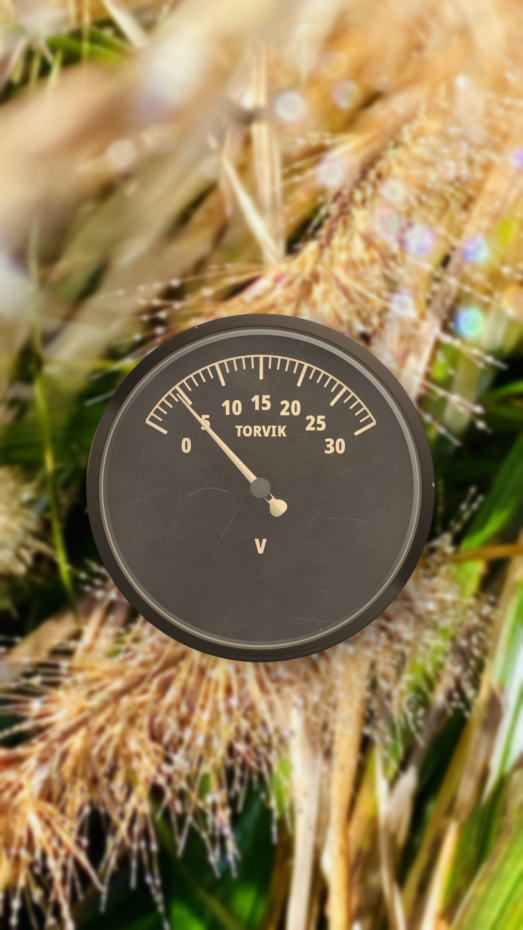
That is value=4.5 unit=V
